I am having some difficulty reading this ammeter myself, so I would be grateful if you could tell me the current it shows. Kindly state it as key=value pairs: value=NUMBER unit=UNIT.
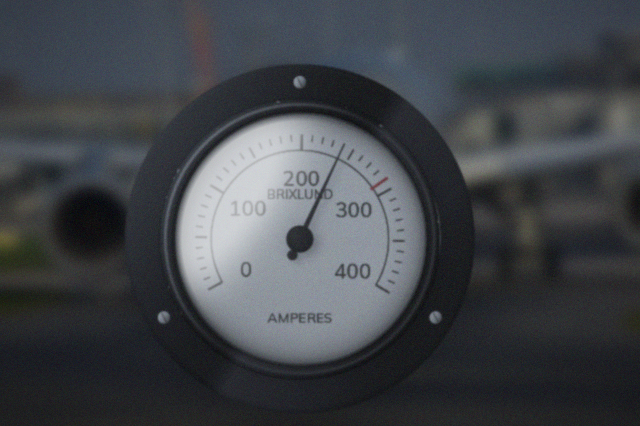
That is value=240 unit=A
